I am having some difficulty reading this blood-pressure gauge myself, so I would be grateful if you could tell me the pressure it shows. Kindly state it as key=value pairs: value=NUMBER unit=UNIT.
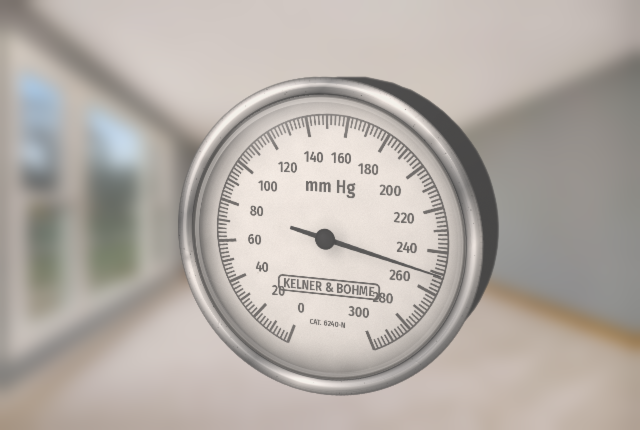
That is value=250 unit=mmHg
